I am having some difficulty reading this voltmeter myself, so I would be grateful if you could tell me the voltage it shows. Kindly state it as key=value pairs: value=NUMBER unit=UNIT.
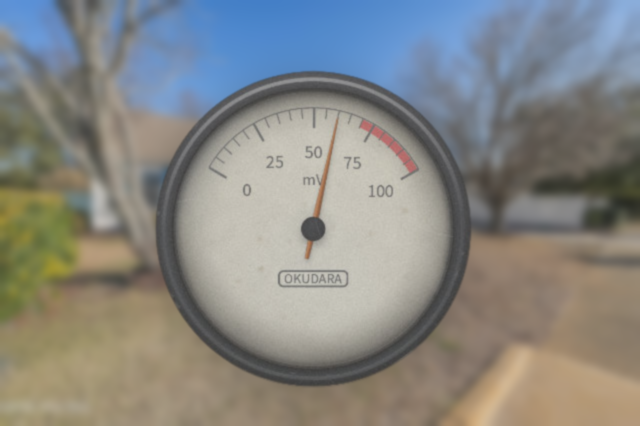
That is value=60 unit=mV
